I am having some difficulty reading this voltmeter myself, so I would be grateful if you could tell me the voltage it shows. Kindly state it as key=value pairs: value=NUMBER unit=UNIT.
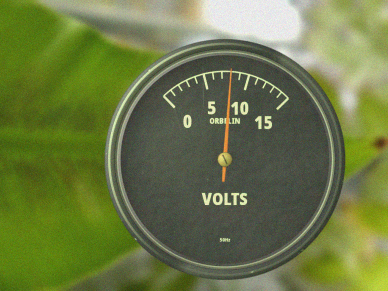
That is value=8 unit=V
